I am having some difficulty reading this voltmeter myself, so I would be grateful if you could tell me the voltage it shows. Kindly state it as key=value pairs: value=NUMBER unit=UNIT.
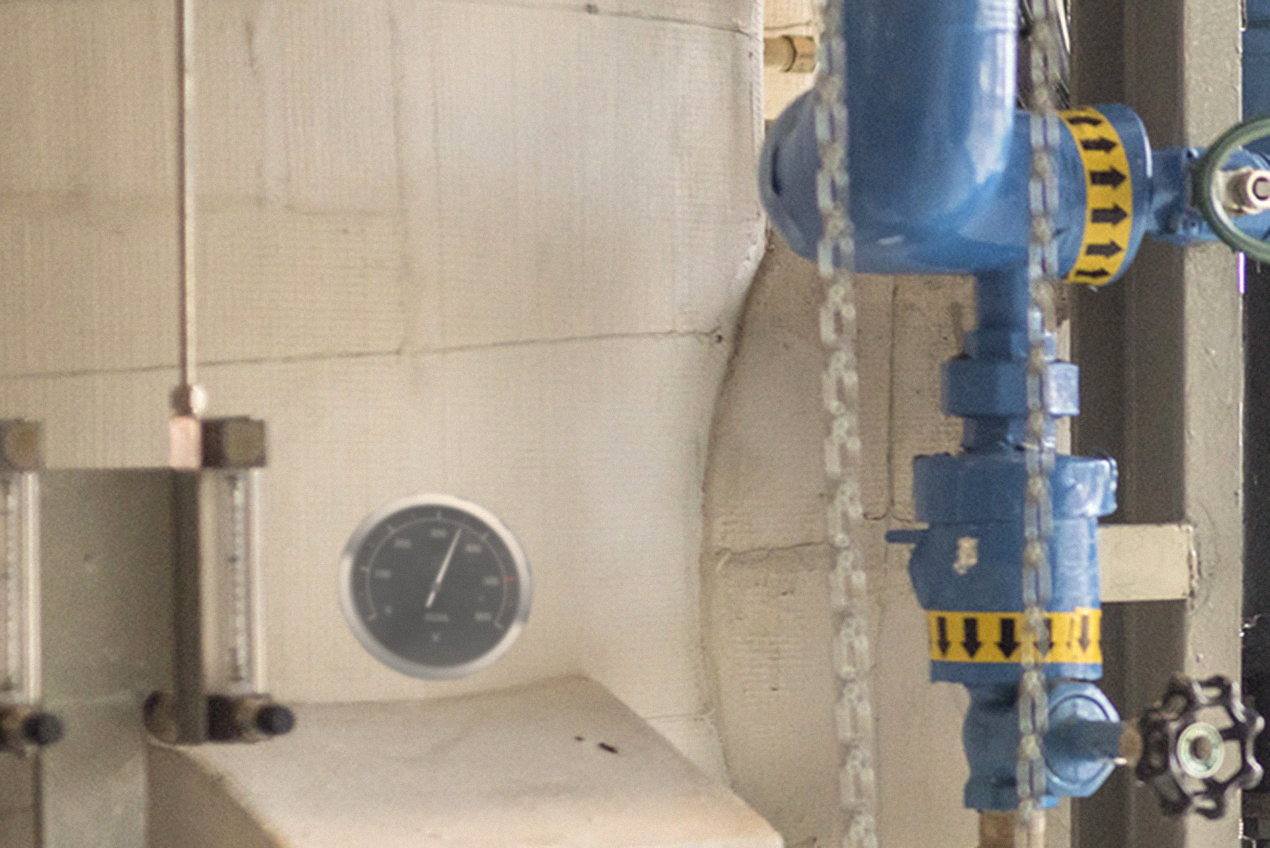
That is value=350 unit=V
